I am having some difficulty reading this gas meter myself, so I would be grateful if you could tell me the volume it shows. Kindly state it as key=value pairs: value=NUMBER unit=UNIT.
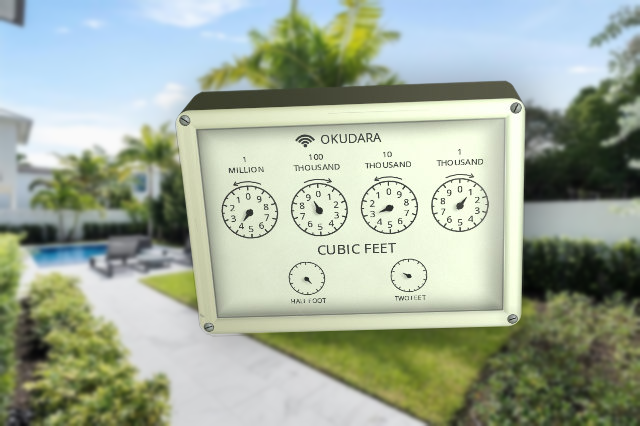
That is value=393100 unit=ft³
